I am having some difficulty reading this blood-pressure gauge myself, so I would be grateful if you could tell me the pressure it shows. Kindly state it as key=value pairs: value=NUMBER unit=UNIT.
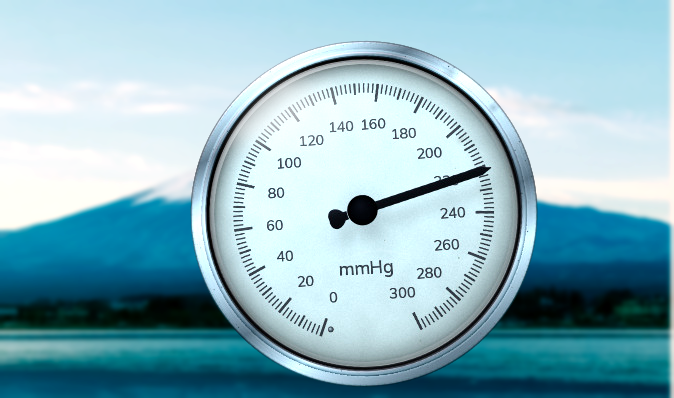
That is value=222 unit=mmHg
